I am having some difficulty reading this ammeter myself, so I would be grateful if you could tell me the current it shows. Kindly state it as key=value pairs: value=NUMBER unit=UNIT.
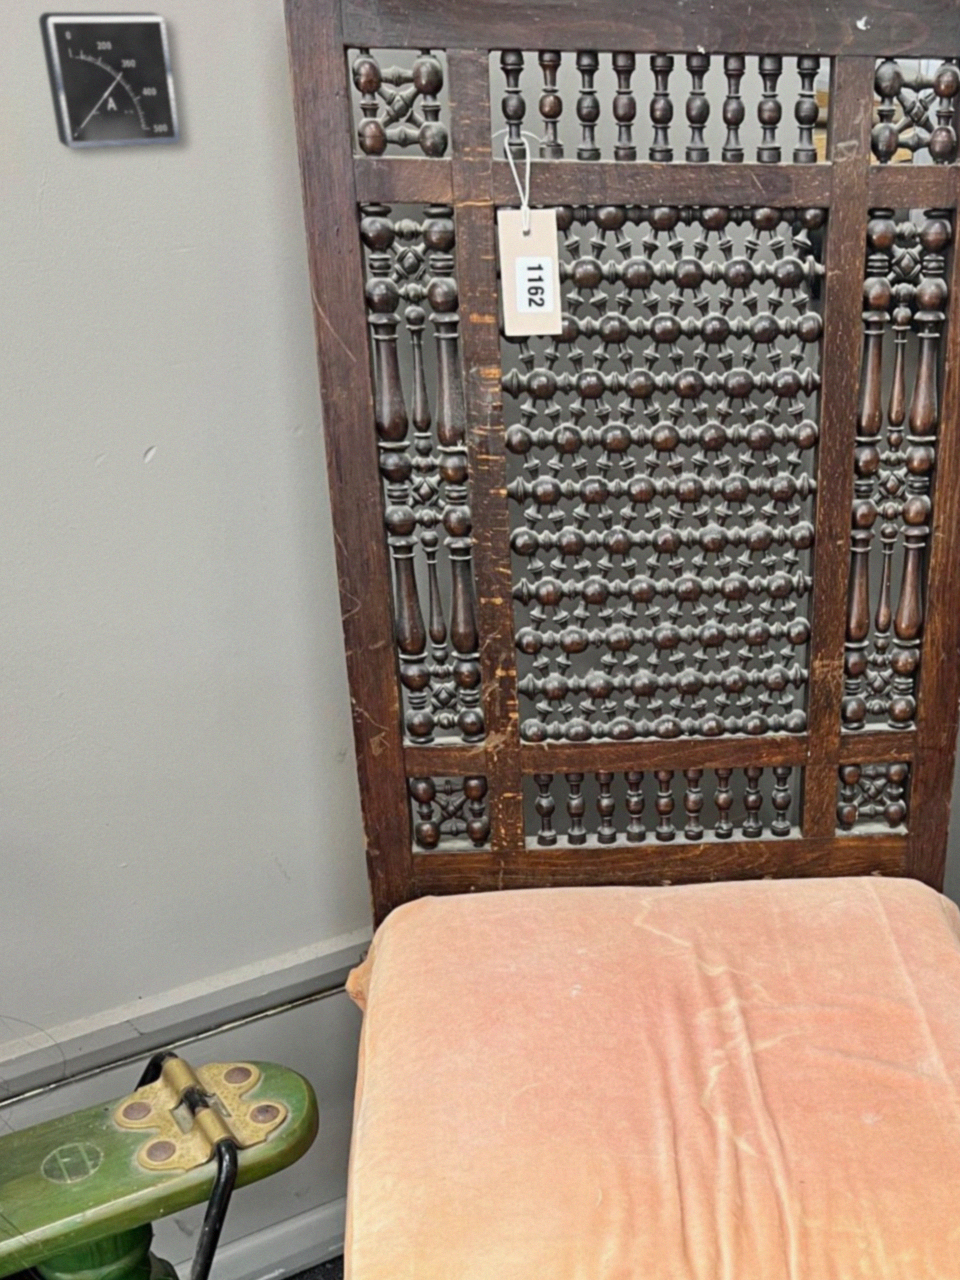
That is value=300 unit=A
